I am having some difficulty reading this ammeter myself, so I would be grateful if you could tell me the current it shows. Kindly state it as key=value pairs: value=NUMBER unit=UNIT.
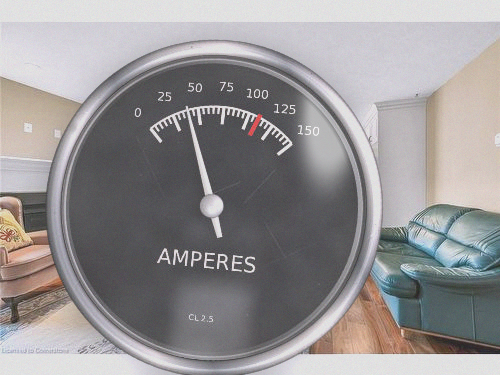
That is value=40 unit=A
